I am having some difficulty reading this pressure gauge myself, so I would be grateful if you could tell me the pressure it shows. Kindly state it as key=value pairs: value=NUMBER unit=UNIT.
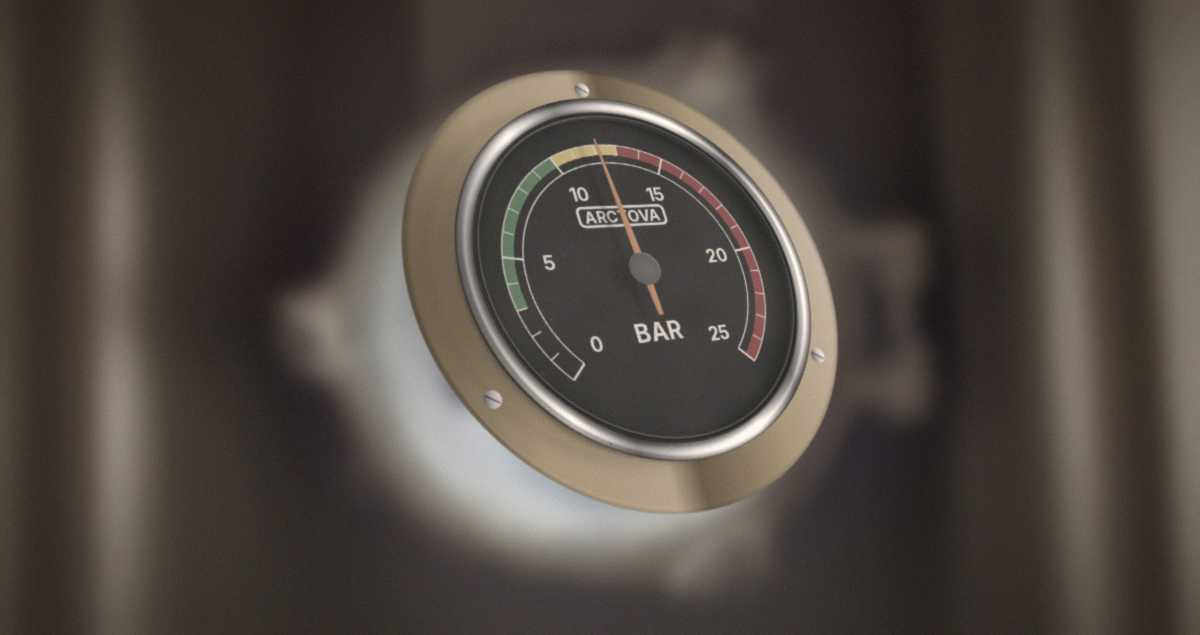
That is value=12 unit=bar
